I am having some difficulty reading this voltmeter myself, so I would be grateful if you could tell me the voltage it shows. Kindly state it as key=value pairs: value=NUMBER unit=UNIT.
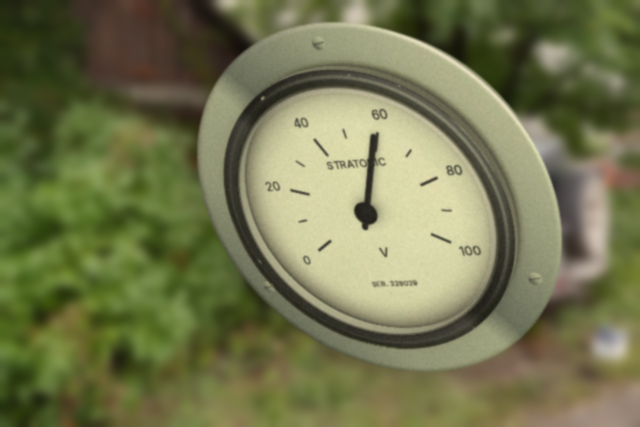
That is value=60 unit=V
